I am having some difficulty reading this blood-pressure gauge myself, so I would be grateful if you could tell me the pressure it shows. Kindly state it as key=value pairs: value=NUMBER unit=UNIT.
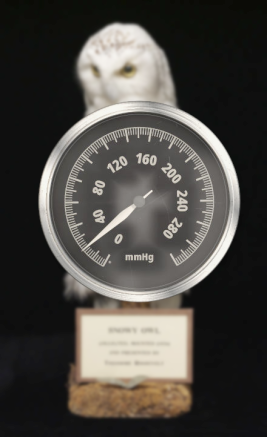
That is value=20 unit=mmHg
